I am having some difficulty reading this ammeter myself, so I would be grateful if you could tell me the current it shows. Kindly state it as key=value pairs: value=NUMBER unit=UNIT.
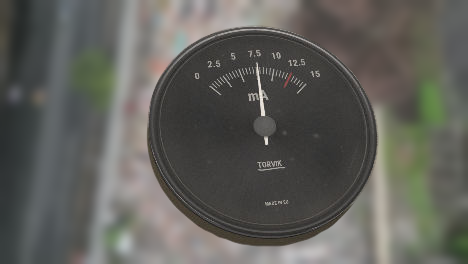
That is value=7.5 unit=mA
